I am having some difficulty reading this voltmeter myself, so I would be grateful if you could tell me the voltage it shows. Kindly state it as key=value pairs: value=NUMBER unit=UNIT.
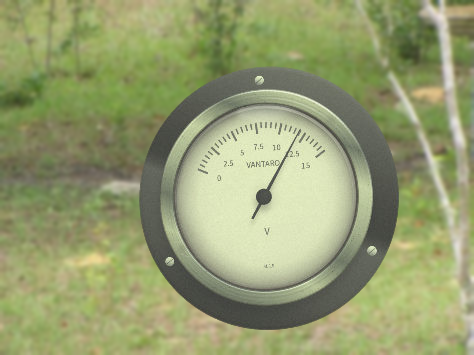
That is value=12 unit=V
